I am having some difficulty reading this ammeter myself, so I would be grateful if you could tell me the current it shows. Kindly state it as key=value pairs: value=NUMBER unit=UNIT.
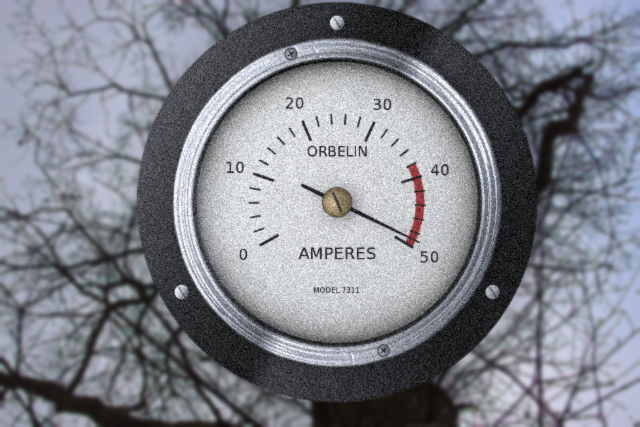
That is value=49 unit=A
